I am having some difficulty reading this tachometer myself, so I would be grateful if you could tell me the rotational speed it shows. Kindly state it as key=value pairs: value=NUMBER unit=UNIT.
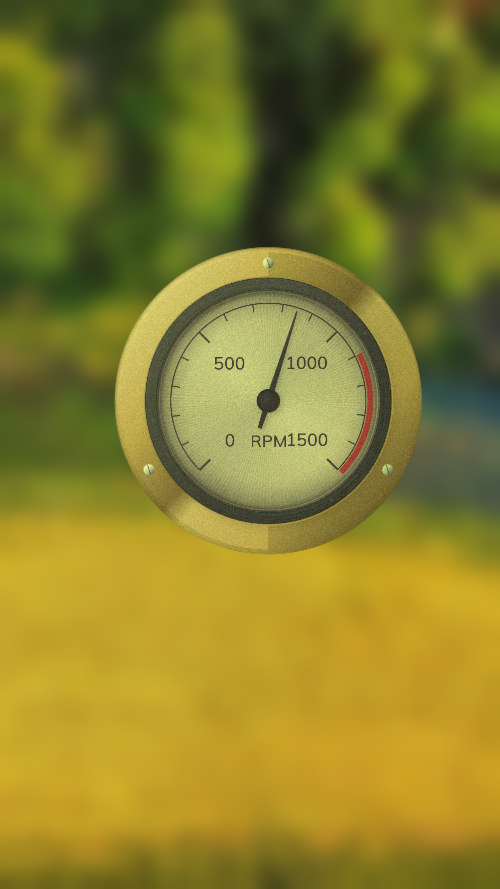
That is value=850 unit=rpm
